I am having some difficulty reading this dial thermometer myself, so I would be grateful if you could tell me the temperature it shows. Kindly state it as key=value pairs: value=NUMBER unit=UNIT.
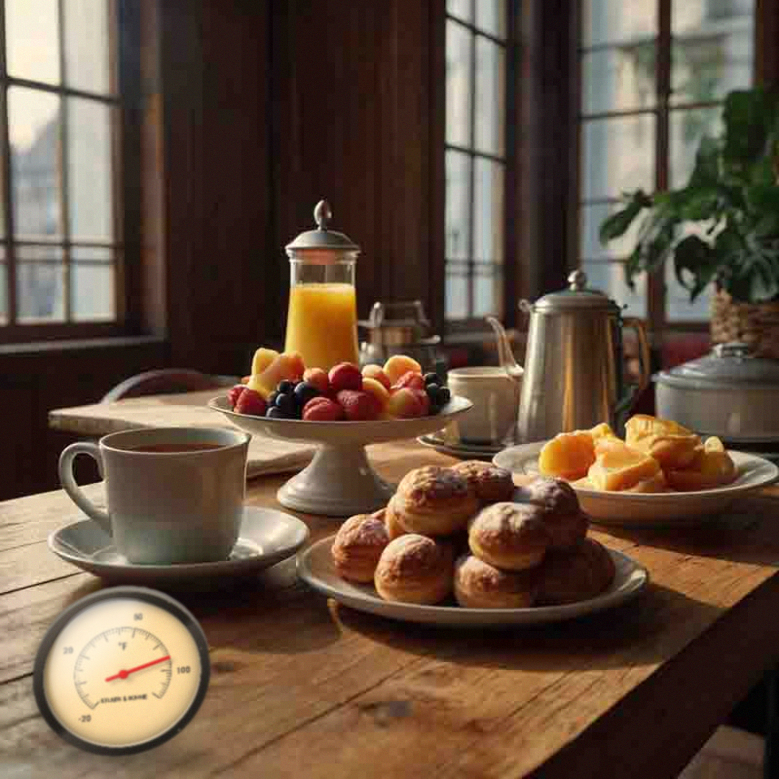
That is value=90 unit=°F
